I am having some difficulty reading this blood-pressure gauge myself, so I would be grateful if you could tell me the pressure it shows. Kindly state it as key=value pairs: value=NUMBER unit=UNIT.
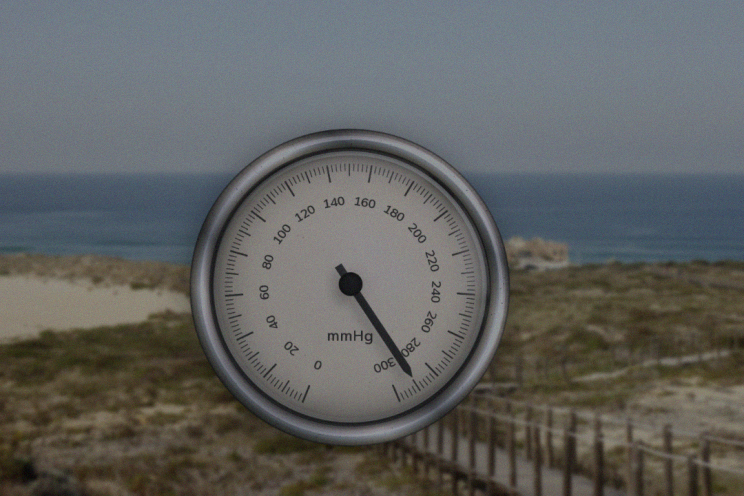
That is value=290 unit=mmHg
